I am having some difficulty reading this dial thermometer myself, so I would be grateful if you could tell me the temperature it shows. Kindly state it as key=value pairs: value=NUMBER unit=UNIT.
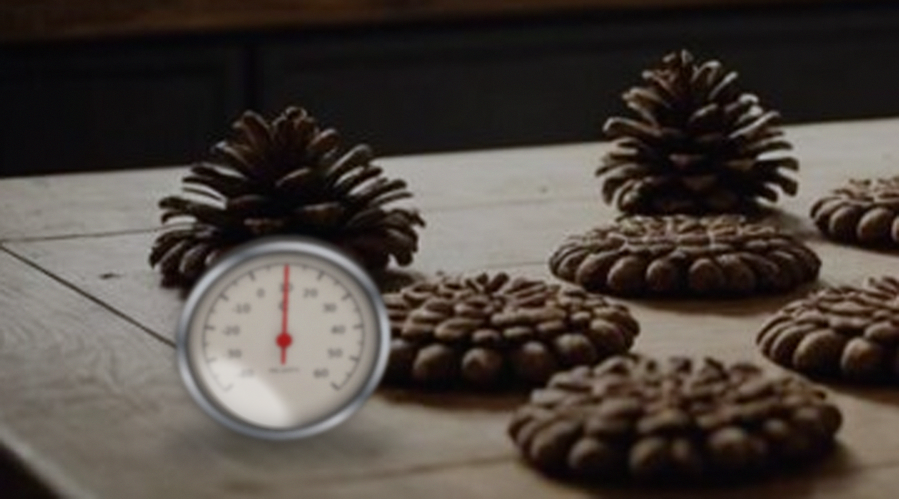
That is value=10 unit=°C
